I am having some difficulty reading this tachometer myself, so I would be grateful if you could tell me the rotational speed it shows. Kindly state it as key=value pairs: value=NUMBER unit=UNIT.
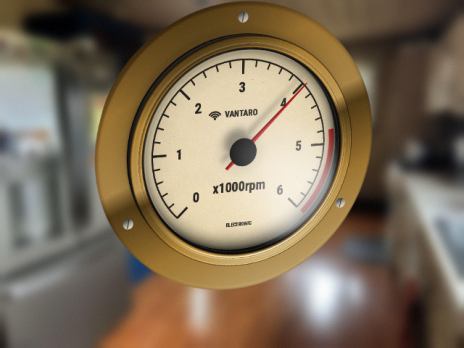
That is value=4000 unit=rpm
